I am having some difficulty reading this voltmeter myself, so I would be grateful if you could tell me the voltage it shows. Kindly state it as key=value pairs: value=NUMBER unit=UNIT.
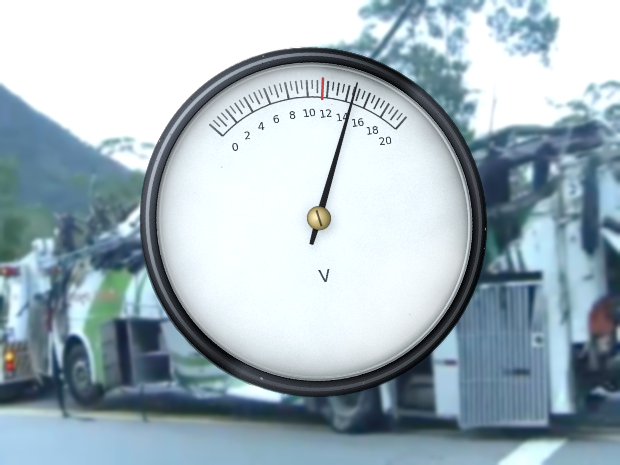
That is value=14.5 unit=V
